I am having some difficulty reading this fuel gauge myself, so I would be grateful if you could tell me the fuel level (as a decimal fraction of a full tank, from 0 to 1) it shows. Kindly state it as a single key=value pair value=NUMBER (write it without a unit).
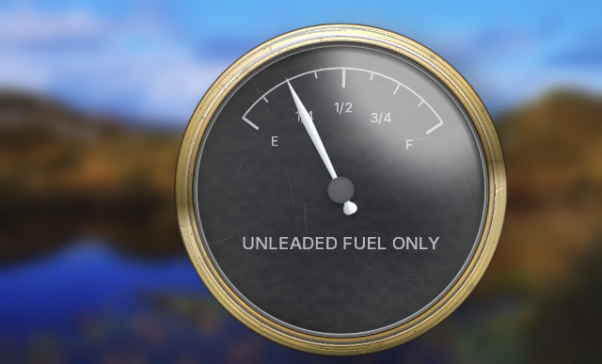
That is value=0.25
